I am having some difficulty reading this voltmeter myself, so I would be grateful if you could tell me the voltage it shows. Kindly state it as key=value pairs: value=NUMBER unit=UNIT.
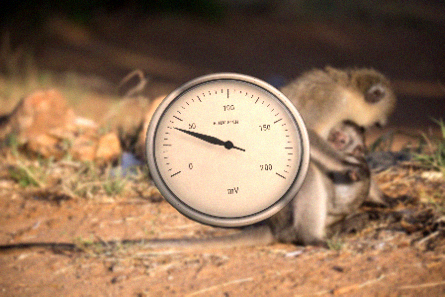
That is value=40 unit=mV
